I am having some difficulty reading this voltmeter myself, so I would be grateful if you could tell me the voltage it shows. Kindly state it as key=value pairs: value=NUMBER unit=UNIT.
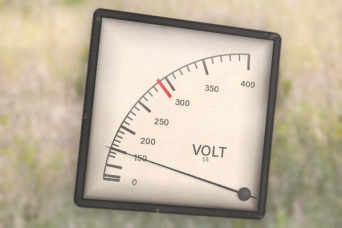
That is value=150 unit=V
